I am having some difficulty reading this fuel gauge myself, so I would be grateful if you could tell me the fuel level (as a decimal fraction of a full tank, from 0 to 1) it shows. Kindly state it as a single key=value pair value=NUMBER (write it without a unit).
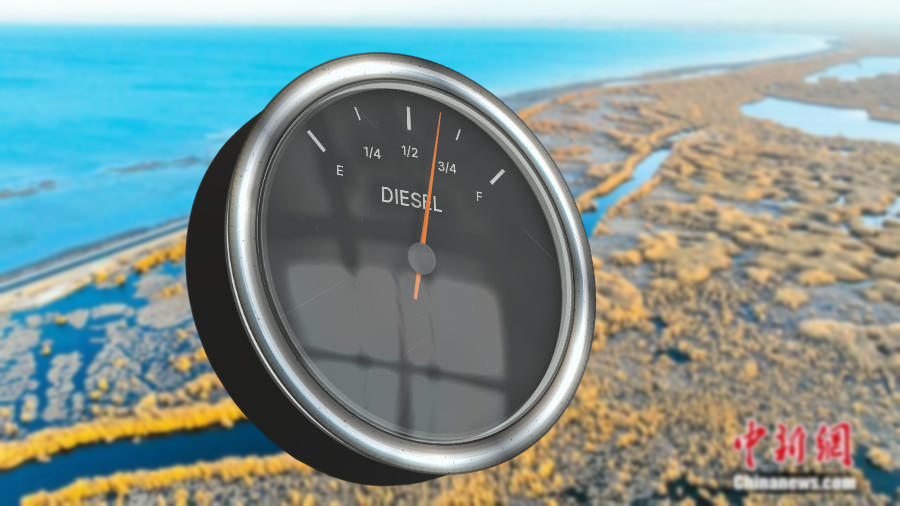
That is value=0.625
